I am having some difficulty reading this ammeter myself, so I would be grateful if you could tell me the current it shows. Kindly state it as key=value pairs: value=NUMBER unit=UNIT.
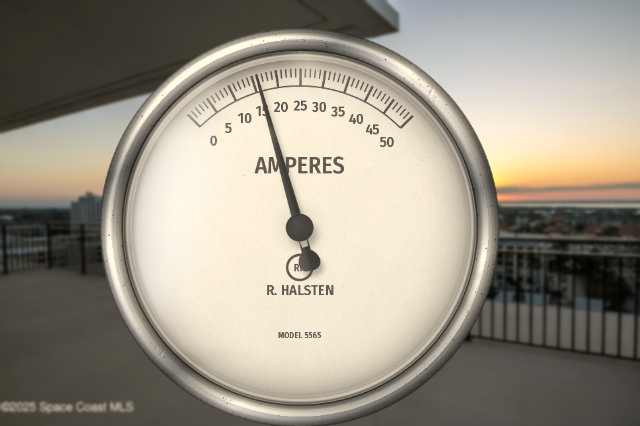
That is value=16 unit=A
